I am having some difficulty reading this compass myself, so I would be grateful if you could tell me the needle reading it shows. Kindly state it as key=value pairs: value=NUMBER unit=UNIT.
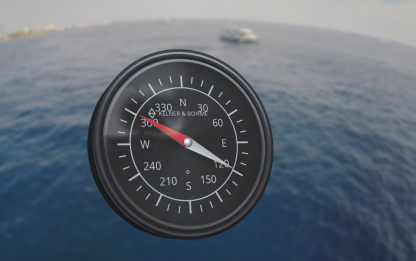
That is value=300 unit=°
